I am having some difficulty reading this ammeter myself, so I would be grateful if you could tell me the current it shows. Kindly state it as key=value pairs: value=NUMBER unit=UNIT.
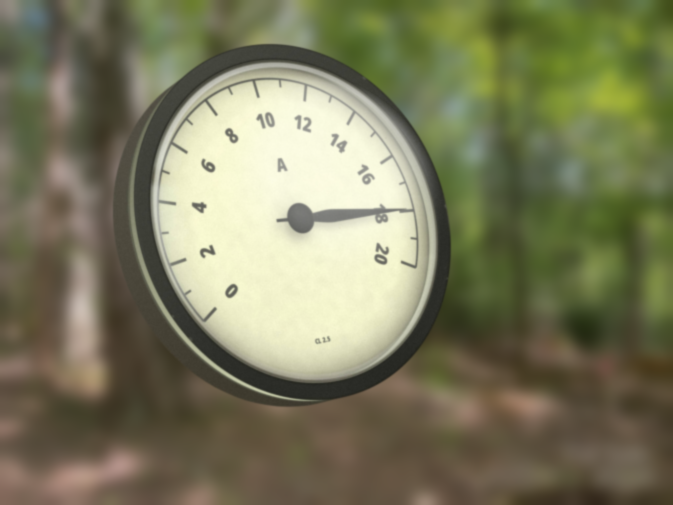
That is value=18 unit=A
